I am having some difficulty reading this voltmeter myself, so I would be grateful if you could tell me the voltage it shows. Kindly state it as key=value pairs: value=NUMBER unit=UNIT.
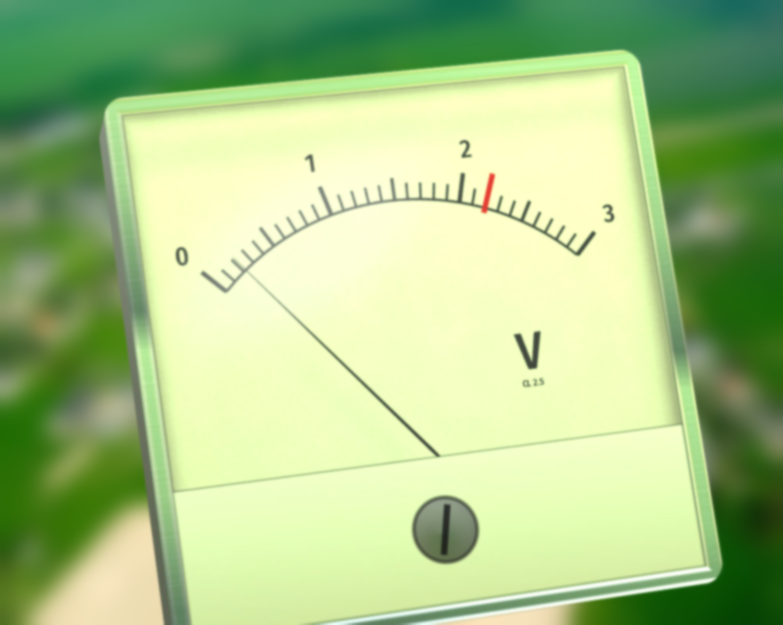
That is value=0.2 unit=V
